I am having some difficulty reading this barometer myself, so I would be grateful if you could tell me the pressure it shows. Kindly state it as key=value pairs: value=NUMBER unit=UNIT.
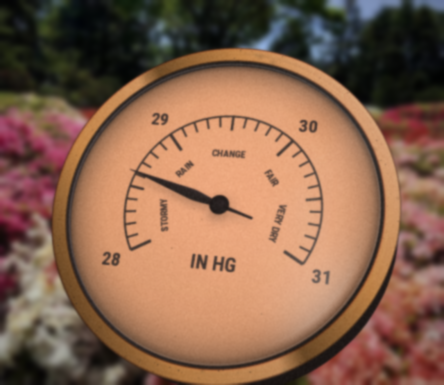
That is value=28.6 unit=inHg
